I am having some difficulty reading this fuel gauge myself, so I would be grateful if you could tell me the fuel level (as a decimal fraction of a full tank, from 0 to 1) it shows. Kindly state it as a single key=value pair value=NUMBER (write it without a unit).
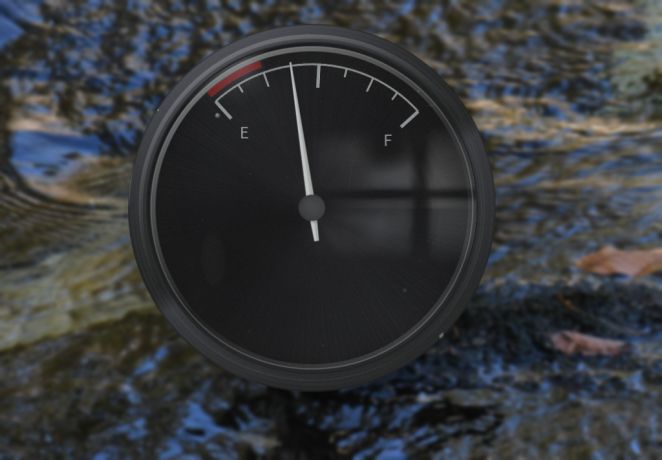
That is value=0.375
